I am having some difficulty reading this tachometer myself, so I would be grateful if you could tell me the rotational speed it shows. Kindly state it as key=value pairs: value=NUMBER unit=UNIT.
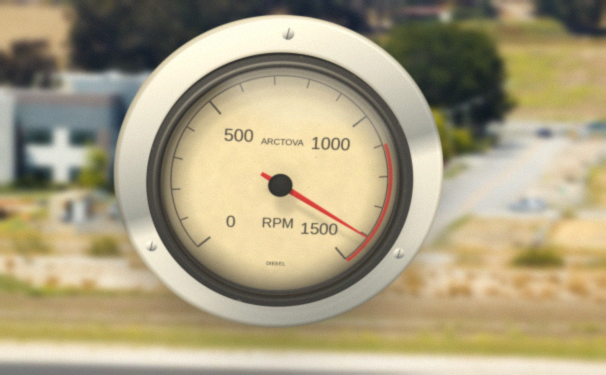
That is value=1400 unit=rpm
